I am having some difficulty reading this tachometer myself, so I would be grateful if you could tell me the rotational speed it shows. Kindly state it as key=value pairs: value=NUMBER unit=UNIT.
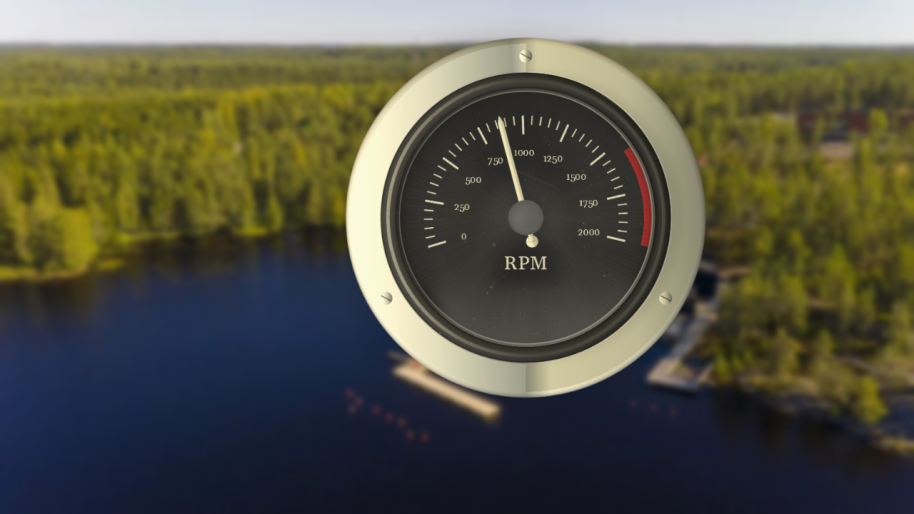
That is value=875 unit=rpm
